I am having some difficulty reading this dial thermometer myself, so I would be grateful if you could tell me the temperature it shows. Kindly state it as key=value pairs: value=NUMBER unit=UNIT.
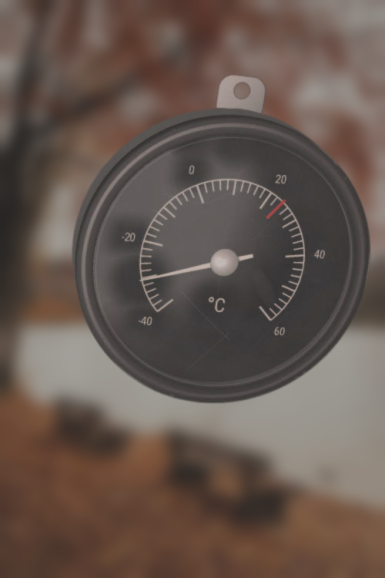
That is value=-30 unit=°C
